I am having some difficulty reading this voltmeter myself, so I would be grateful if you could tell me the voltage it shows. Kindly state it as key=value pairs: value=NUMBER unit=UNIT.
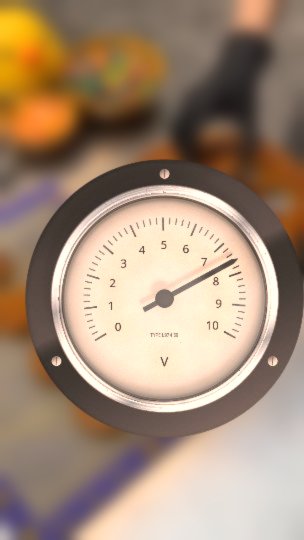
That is value=7.6 unit=V
